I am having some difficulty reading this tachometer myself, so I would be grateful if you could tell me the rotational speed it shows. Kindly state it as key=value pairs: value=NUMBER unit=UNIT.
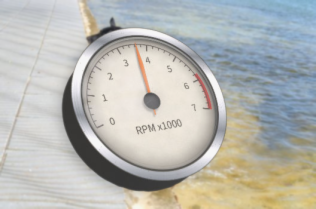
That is value=3600 unit=rpm
